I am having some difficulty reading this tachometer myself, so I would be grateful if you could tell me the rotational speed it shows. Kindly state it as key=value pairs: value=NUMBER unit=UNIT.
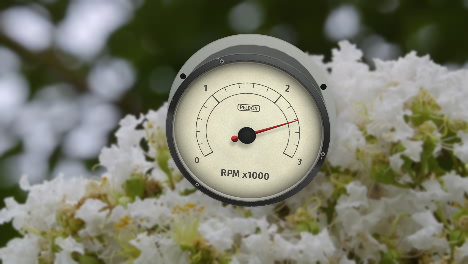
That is value=2400 unit=rpm
